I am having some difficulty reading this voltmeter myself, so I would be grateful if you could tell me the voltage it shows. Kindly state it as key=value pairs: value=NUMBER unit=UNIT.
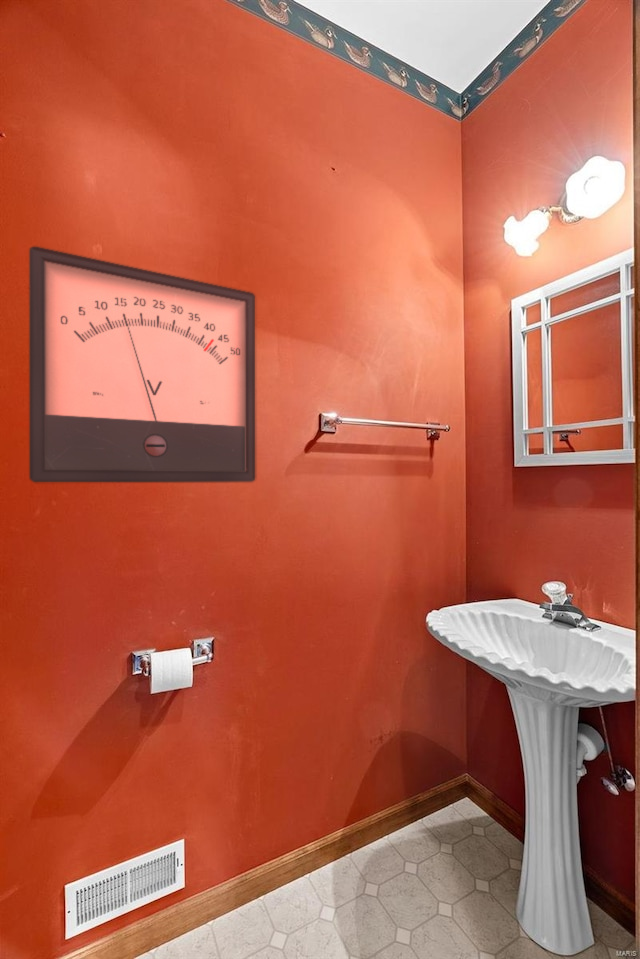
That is value=15 unit=V
